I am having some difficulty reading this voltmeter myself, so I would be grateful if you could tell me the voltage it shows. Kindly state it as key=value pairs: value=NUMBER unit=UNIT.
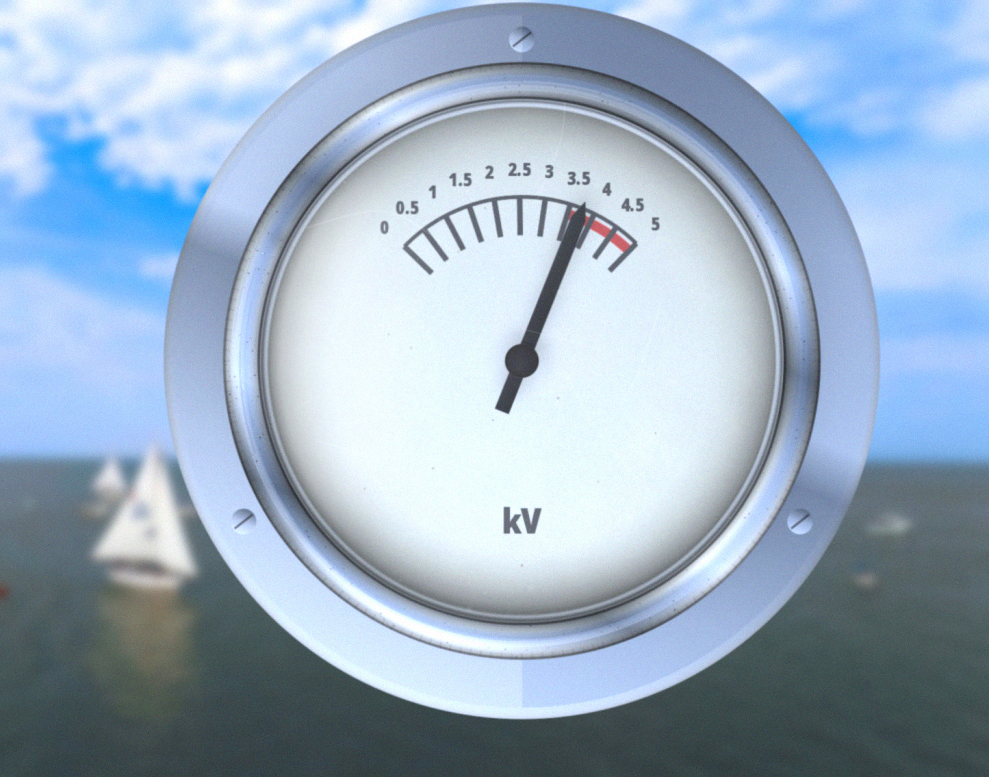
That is value=3.75 unit=kV
